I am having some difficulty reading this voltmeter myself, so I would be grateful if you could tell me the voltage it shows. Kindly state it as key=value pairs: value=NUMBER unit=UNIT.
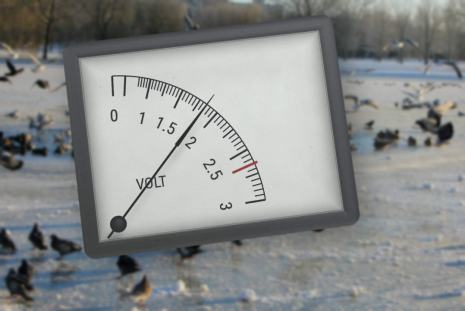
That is value=1.85 unit=V
